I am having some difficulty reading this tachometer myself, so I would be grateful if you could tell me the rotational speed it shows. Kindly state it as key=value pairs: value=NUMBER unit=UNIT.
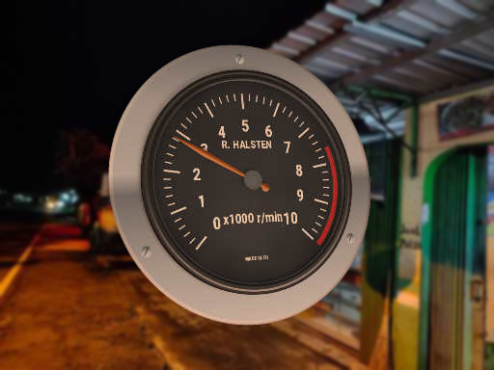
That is value=2800 unit=rpm
